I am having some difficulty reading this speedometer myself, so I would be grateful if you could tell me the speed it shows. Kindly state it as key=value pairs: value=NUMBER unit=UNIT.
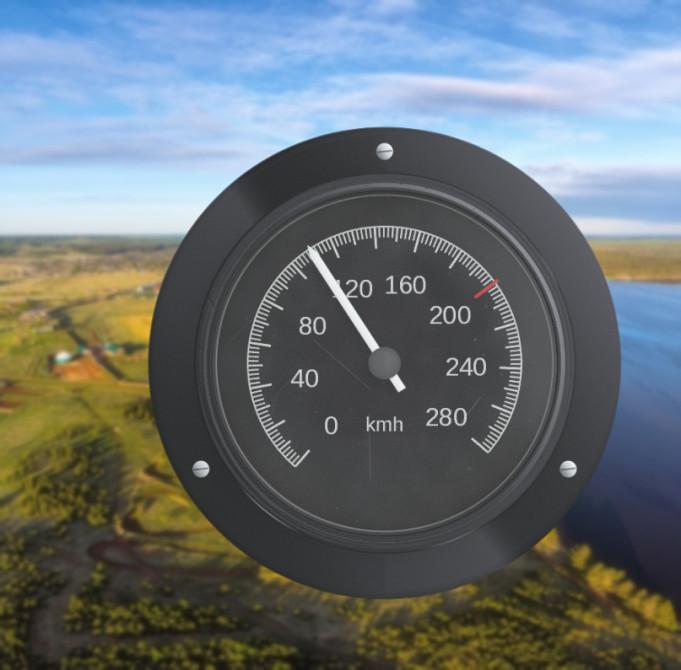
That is value=110 unit=km/h
